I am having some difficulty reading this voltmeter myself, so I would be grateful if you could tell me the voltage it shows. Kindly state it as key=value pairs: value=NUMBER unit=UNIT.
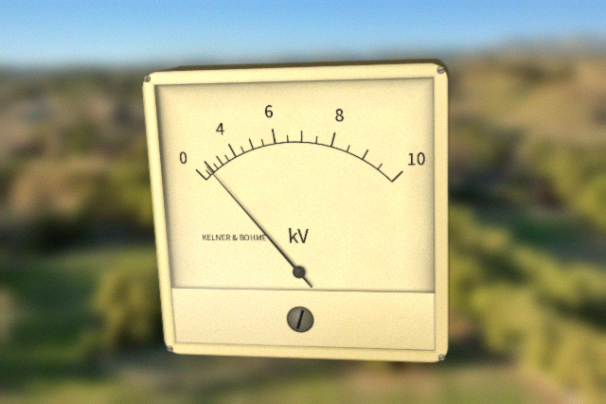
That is value=2 unit=kV
